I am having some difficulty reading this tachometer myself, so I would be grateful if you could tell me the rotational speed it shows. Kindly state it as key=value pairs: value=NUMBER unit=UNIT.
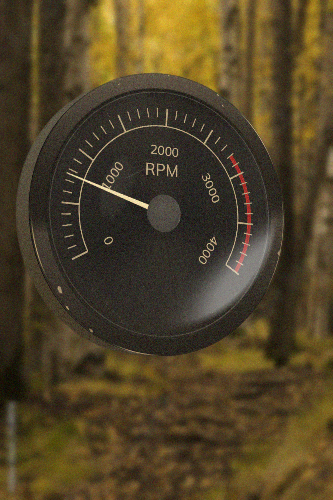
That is value=750 unit=rpm
